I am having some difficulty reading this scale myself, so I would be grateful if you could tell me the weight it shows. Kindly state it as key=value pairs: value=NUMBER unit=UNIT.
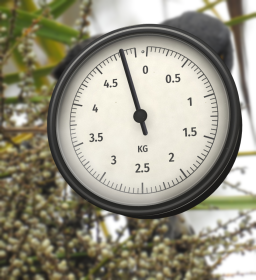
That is value=4.85 unit=kg
